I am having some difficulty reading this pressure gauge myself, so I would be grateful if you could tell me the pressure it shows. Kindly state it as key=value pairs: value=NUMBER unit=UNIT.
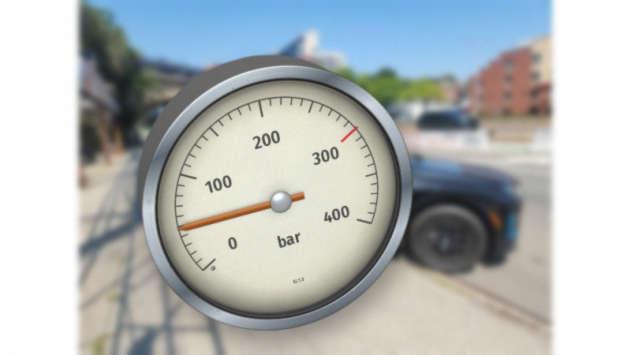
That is value=50 unit=bar
